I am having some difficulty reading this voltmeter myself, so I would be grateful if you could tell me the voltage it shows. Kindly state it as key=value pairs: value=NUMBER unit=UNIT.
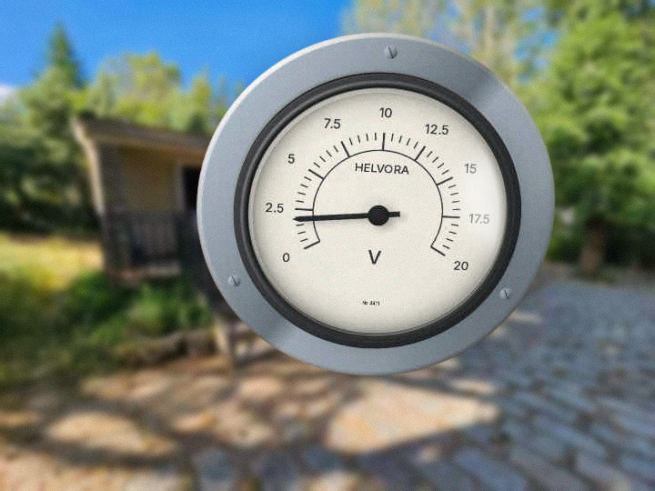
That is value=2 unit=V
